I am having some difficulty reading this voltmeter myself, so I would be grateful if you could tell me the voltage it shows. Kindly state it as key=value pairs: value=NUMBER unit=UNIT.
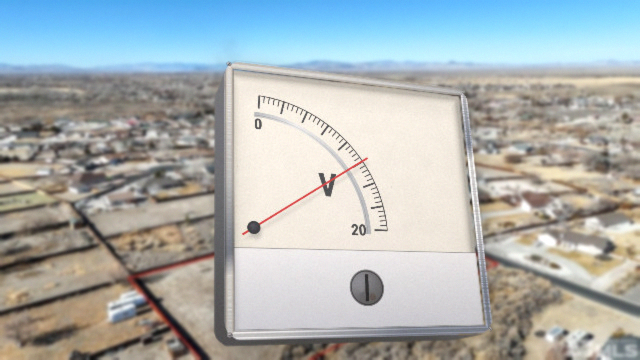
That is value=12.5 unit=V
